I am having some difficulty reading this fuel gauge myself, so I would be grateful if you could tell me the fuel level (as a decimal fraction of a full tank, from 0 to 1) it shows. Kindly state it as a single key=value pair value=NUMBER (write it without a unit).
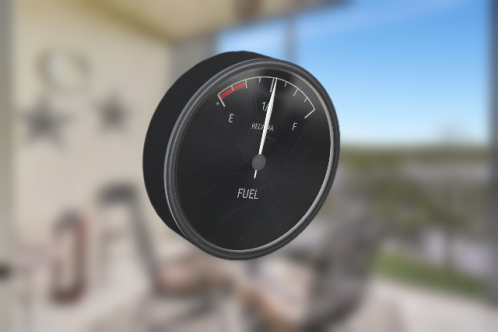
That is value=0.5
